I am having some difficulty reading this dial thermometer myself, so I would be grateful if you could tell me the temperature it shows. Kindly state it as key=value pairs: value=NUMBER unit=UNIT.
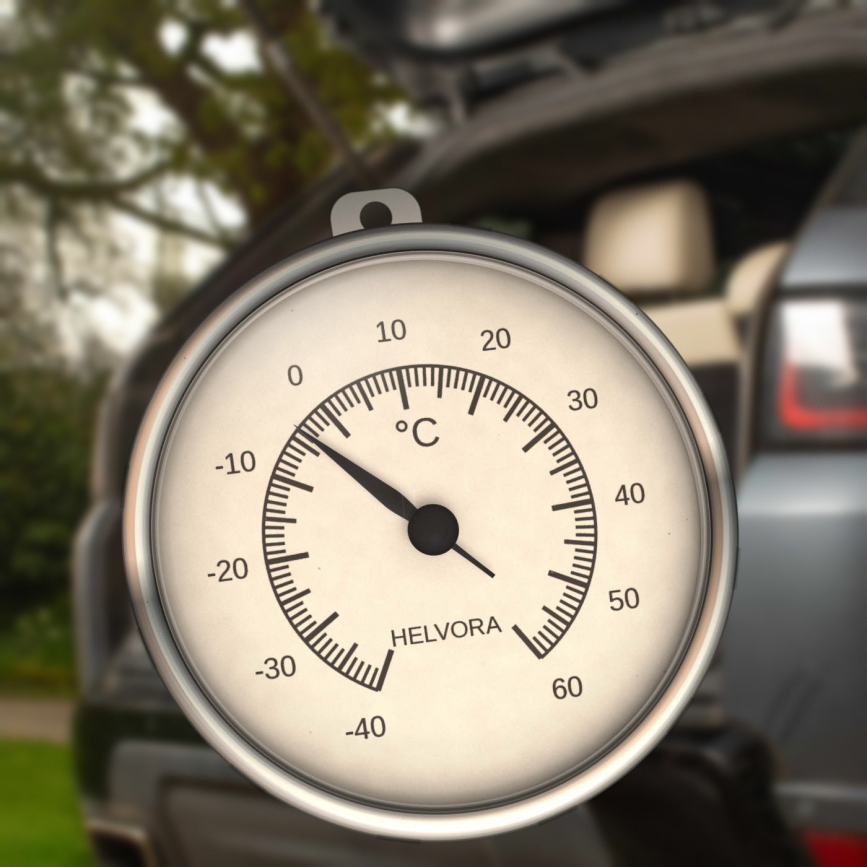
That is value=-4 unit=°C
